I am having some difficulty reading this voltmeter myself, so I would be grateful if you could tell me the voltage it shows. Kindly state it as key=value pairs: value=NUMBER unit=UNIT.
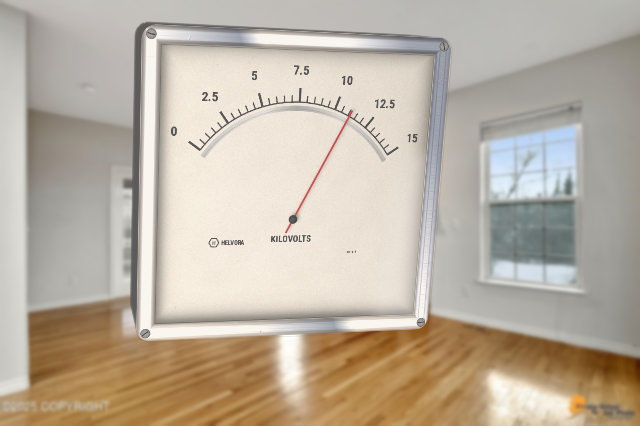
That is value=11 unit=kV
